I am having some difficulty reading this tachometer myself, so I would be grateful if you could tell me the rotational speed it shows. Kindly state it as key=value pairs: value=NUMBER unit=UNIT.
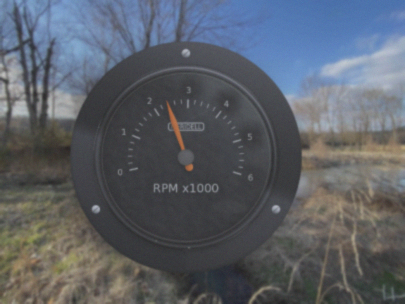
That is value=2400 unit=rpm
